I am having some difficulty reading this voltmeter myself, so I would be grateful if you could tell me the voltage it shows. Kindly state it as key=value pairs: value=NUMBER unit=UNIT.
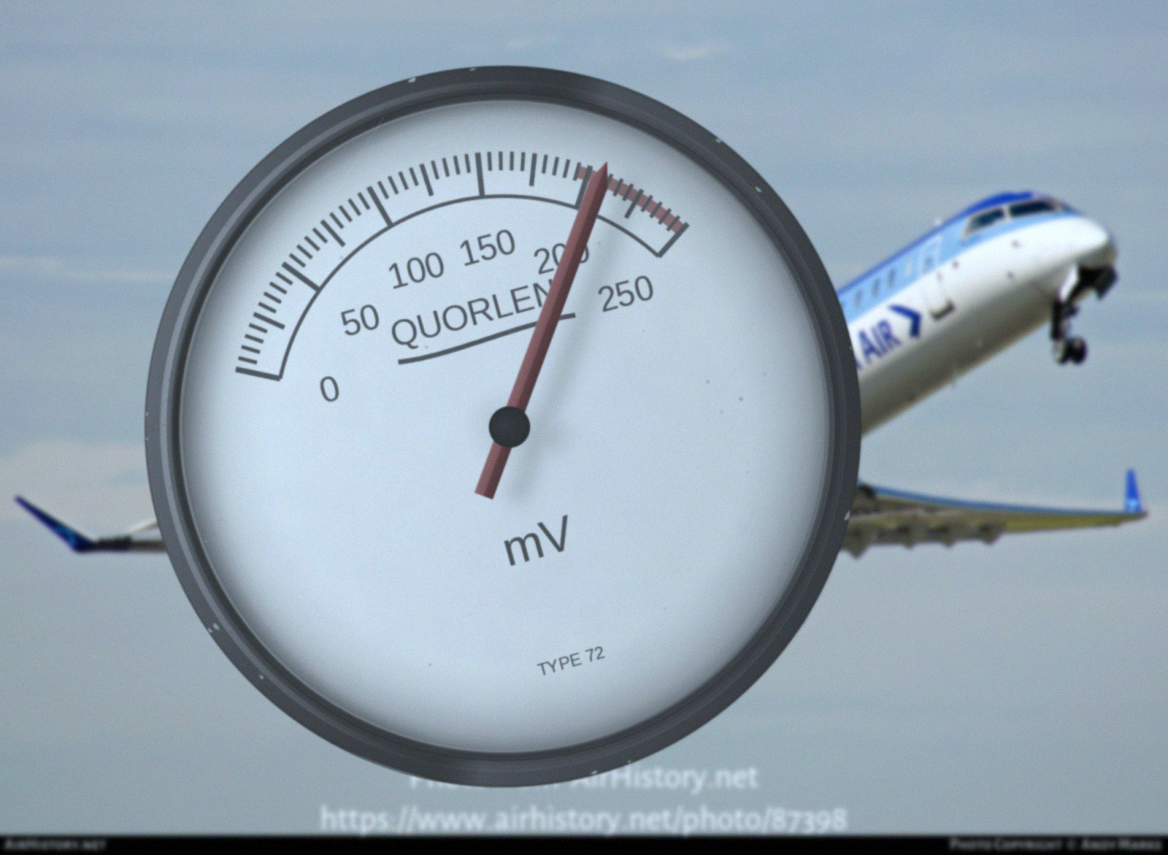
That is value=205 unit=mV
